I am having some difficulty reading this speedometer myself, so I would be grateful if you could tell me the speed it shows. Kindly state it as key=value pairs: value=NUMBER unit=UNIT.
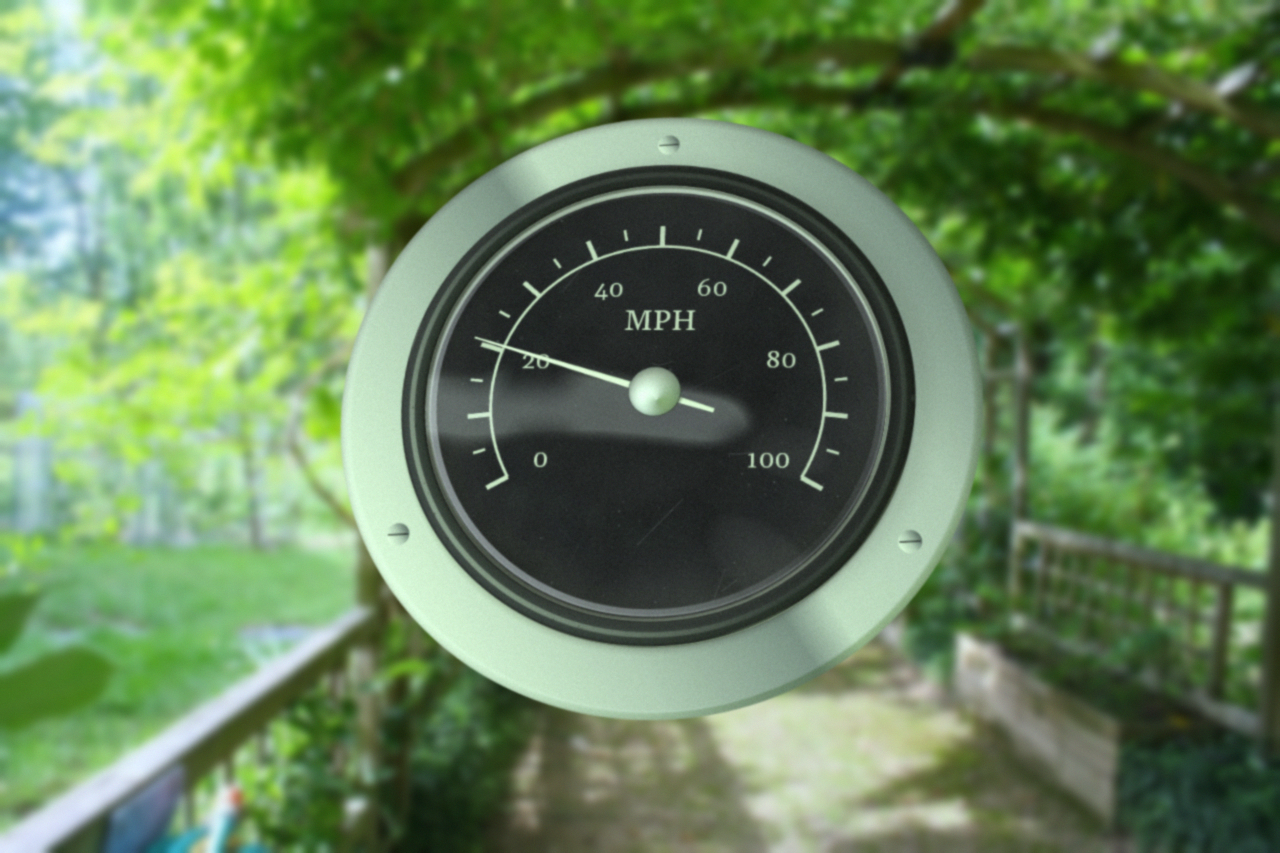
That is value=20 unit=mph
